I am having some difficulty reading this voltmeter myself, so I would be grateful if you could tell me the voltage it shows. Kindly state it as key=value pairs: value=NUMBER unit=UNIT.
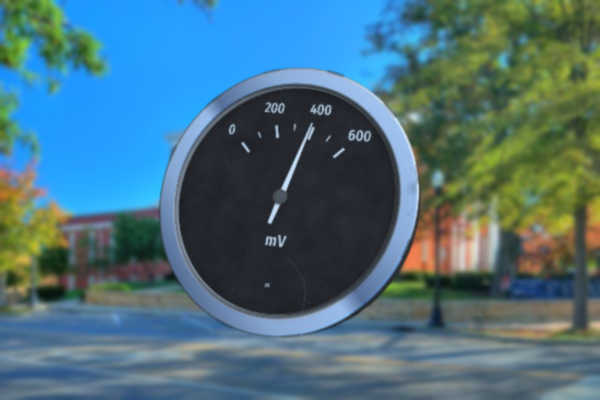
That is value=400 unit=mV
